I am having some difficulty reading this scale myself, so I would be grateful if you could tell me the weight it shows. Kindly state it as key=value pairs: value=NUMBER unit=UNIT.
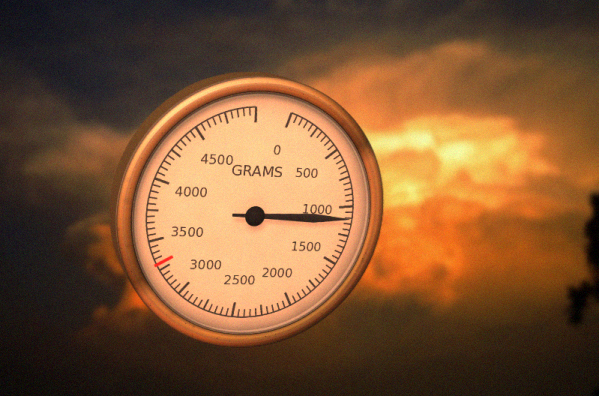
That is value=1100 unit=g
